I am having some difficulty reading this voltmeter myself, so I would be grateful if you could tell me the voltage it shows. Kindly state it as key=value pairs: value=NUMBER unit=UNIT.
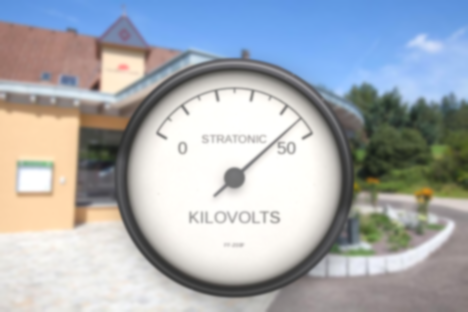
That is value=45 unit=kV
